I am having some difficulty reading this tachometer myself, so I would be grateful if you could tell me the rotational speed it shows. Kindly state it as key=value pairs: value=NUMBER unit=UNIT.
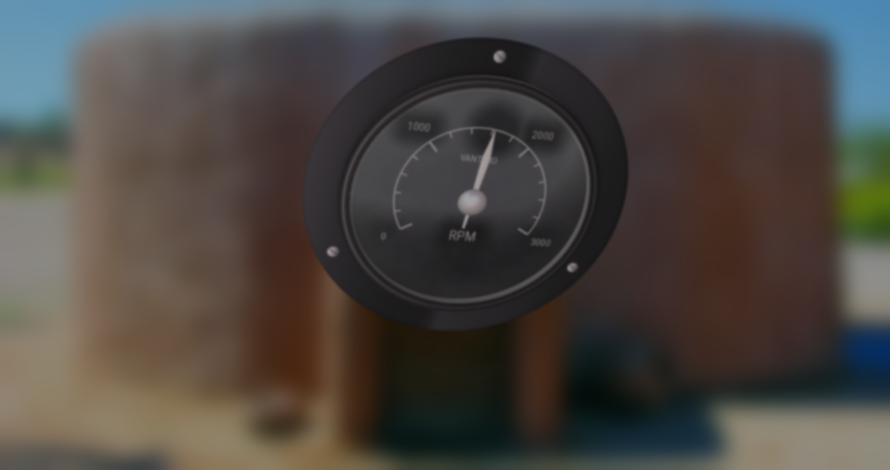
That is value=1600 unit=rpm
